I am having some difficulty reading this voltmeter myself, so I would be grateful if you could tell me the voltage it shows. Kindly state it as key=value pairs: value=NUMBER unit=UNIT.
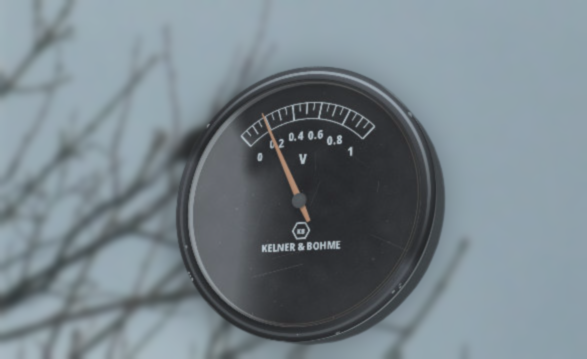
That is value=0.2 unit=V
